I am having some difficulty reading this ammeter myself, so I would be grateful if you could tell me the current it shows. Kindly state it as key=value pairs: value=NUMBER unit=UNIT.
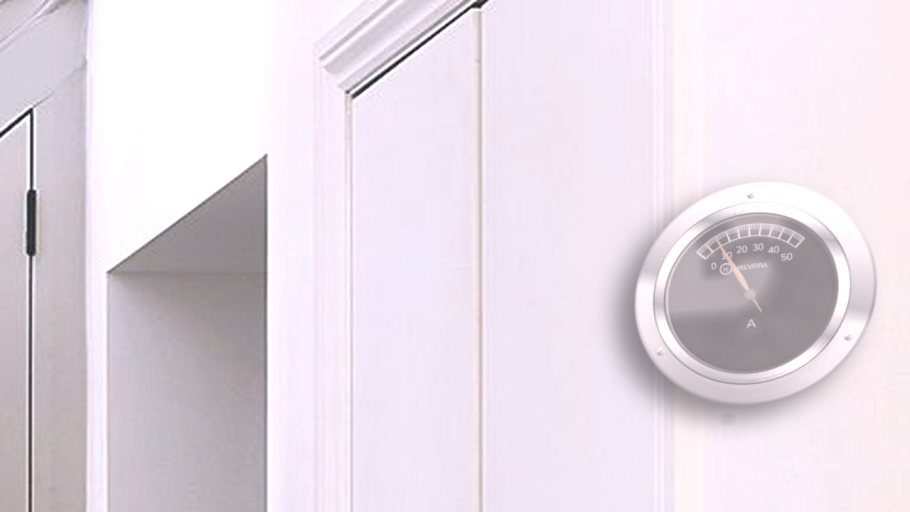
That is value=10 unit=A
